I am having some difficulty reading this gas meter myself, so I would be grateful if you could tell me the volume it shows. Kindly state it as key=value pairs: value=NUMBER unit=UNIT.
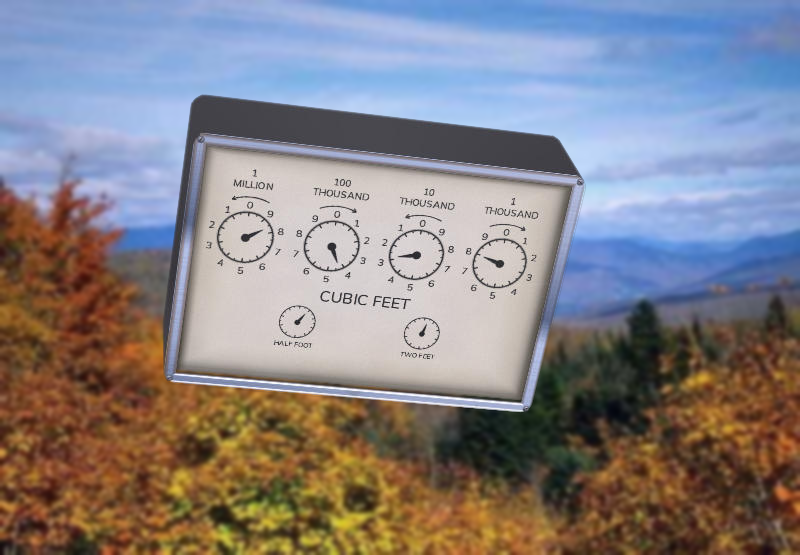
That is value=842800 unit=ft³
